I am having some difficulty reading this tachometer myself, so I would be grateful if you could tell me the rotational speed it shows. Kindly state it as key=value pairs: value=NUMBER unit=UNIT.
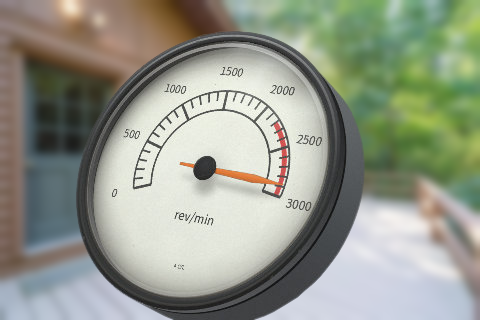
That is value=2900 unit=rpm
